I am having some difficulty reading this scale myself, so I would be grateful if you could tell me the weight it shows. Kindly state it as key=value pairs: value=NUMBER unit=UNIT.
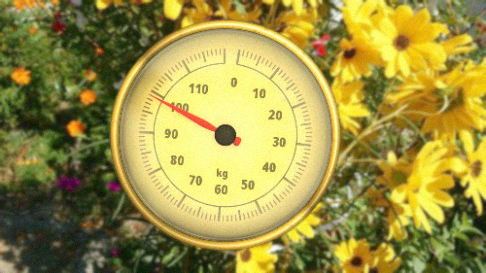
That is value=99 unit=kg
